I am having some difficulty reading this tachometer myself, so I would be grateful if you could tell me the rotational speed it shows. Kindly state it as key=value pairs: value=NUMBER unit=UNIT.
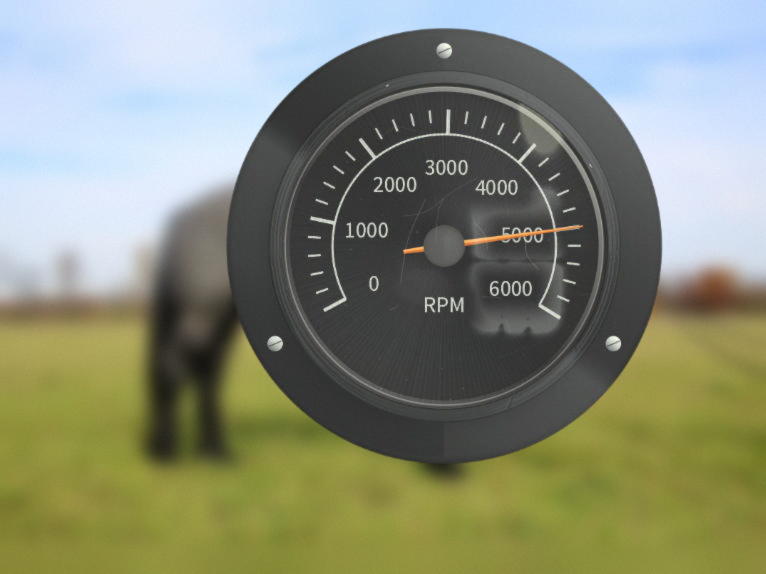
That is value=5000 unit=rpm
